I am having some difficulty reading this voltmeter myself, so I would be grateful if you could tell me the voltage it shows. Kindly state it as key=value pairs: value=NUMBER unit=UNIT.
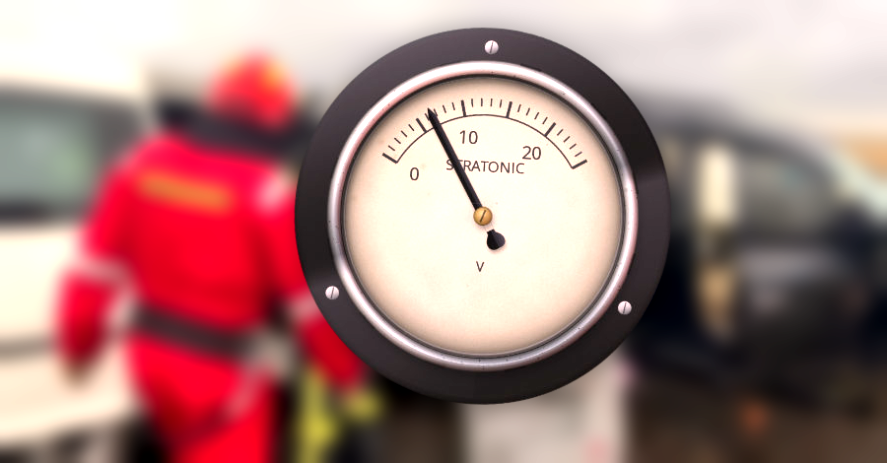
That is value=6.5 unit=V
